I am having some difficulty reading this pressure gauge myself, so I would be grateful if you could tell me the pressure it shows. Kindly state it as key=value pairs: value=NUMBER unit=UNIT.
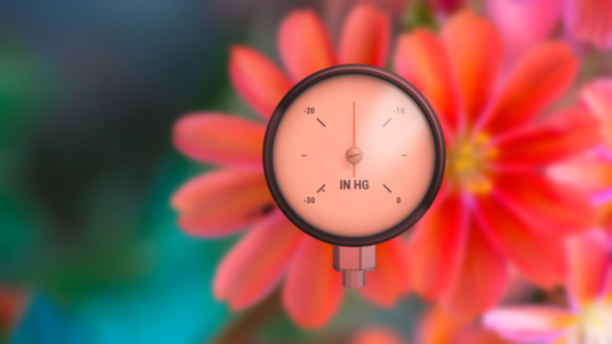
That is value=-15 unit=inHg
